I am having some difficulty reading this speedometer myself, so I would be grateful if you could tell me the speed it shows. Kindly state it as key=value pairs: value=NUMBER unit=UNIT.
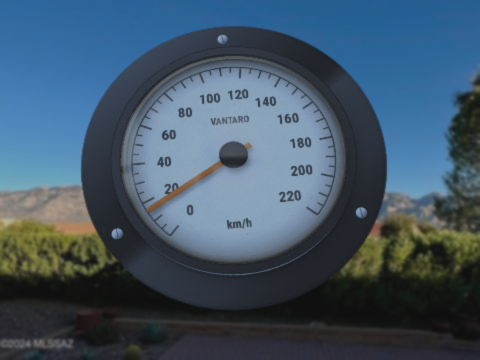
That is value=15 unit=km/h
